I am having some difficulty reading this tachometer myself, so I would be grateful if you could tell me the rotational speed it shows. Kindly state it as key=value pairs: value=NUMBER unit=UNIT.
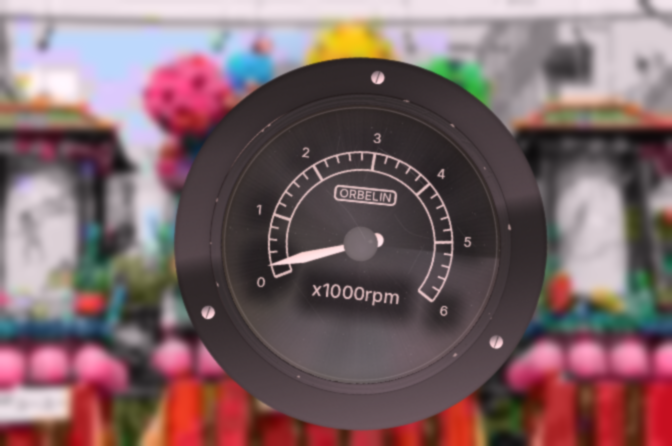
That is value=200 unit=rpm
